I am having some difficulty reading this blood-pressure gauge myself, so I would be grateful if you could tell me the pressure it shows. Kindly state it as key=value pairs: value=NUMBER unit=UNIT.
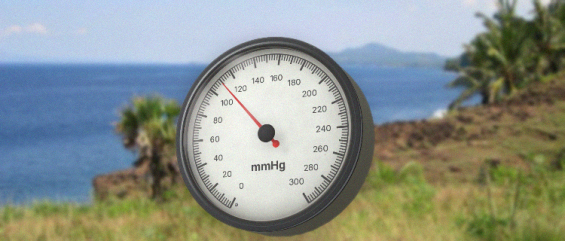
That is value=110 unit=mmHg
